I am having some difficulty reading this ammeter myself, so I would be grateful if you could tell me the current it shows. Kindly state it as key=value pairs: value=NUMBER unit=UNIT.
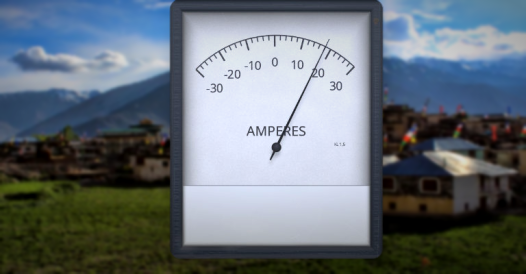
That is value=18 unit=A
